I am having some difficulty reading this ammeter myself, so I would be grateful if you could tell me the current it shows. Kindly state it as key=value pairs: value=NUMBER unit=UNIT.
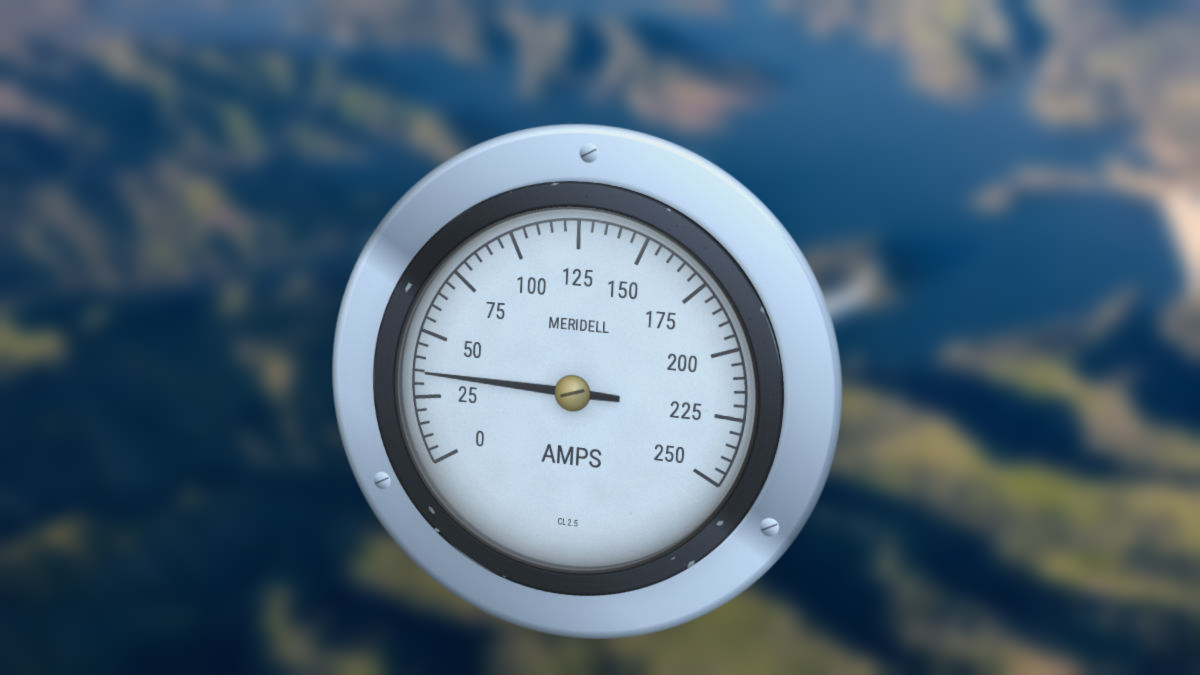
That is value=35 unit=A
